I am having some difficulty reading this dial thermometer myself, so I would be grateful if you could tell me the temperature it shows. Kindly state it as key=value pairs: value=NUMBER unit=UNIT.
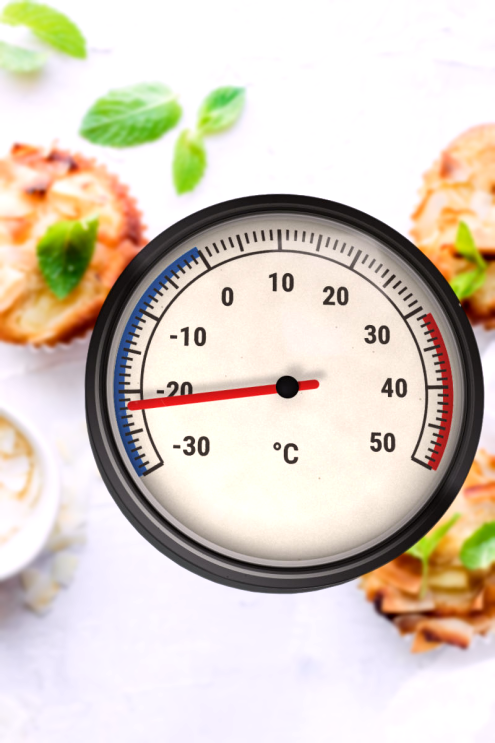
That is value=-22 unit=°C
